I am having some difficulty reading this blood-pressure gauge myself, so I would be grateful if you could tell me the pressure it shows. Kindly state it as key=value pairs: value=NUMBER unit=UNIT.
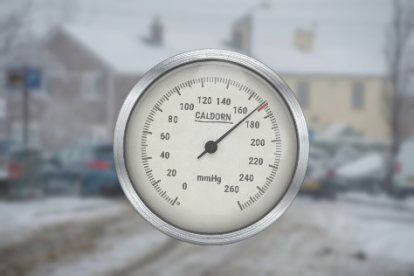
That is value=170 unit=mmHg
